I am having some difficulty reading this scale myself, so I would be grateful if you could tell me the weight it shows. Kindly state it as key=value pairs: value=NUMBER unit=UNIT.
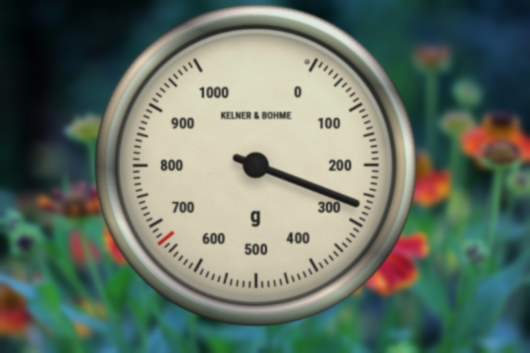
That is value=270 unit=g
